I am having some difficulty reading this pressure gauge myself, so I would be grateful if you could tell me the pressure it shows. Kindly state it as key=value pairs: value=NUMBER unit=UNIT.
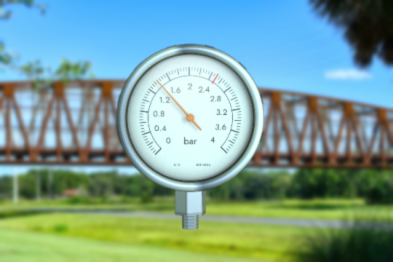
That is value=1.4 unit=bar
